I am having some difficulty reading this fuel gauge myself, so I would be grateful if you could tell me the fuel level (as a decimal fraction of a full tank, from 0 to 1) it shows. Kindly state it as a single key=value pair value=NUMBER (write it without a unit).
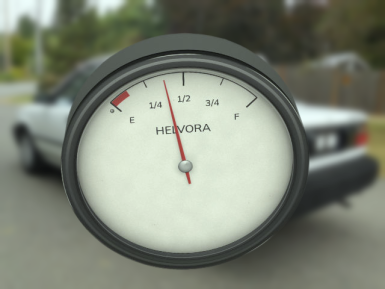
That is value=0.375
